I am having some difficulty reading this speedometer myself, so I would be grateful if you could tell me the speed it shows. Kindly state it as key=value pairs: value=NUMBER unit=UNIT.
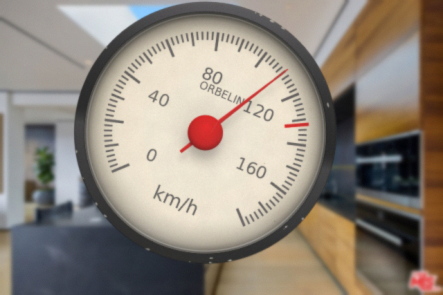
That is value=110 unit=km/h
